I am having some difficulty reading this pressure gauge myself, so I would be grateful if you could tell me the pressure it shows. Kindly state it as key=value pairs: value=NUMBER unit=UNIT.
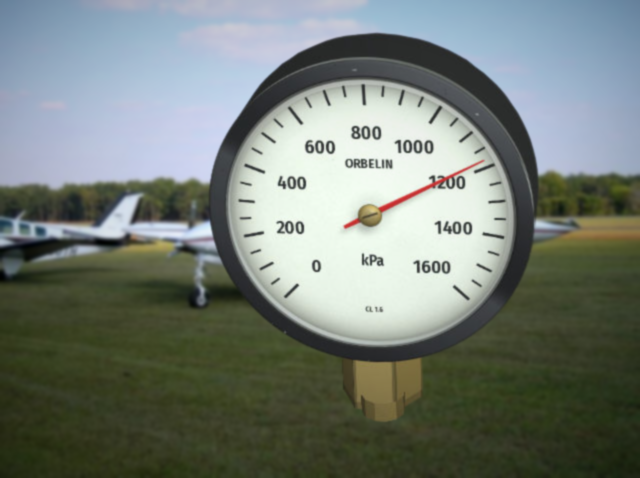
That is value=1175 unit=kPa
